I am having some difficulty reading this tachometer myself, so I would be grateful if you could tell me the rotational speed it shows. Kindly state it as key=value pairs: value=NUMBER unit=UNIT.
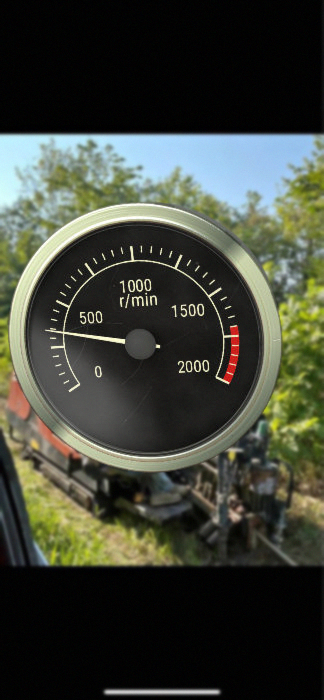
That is value=350 unit=rpm
